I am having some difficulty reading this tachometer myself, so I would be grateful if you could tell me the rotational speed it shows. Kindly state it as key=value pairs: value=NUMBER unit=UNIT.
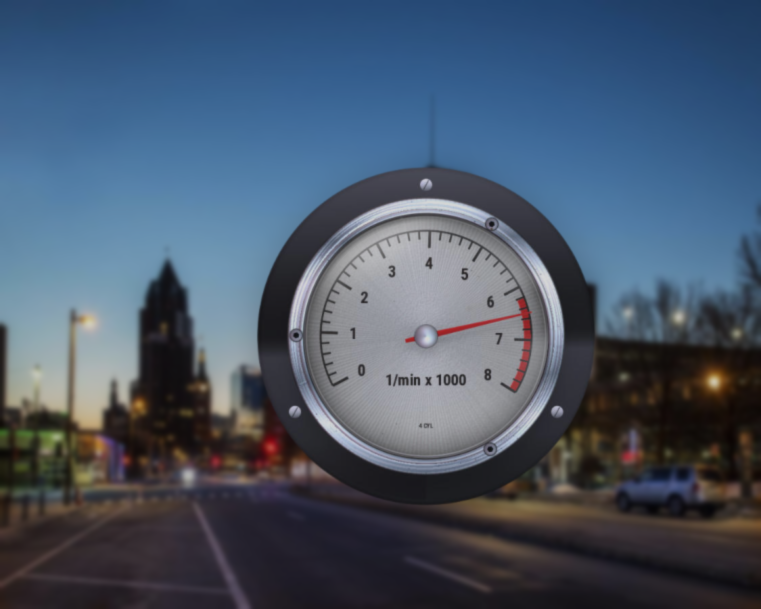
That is value=6500 unit=rpm
